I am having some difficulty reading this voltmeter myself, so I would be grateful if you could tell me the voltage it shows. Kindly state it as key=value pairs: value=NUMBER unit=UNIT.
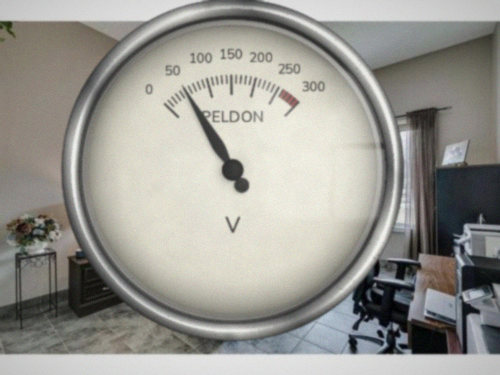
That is value=50 unit=V
